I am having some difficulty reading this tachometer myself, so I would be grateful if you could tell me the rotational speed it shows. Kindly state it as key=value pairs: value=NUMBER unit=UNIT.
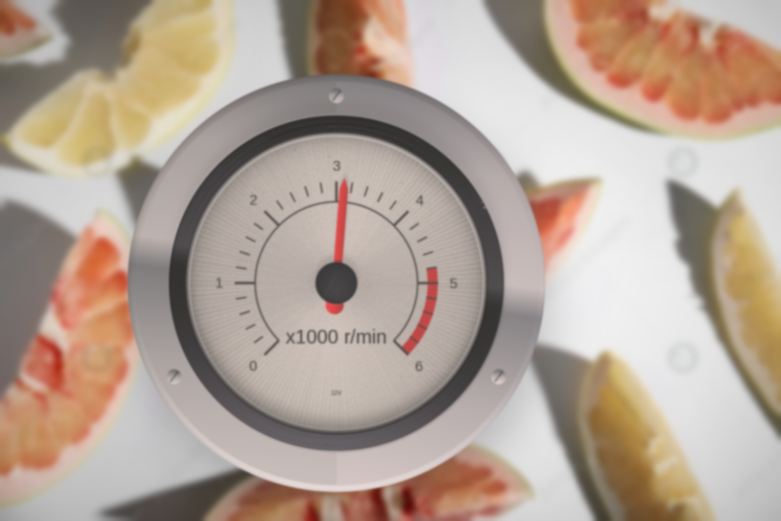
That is value=3100 unit=rpm
